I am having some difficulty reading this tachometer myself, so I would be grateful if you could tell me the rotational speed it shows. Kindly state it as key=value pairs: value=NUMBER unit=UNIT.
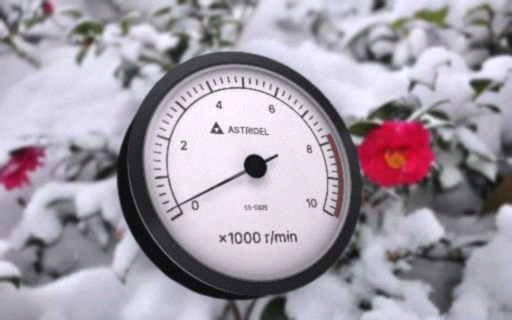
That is value=200 unit=rpm
